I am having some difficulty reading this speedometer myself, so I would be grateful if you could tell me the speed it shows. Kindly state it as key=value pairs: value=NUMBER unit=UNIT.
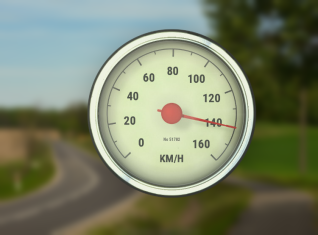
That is value=140 unit=km/h
